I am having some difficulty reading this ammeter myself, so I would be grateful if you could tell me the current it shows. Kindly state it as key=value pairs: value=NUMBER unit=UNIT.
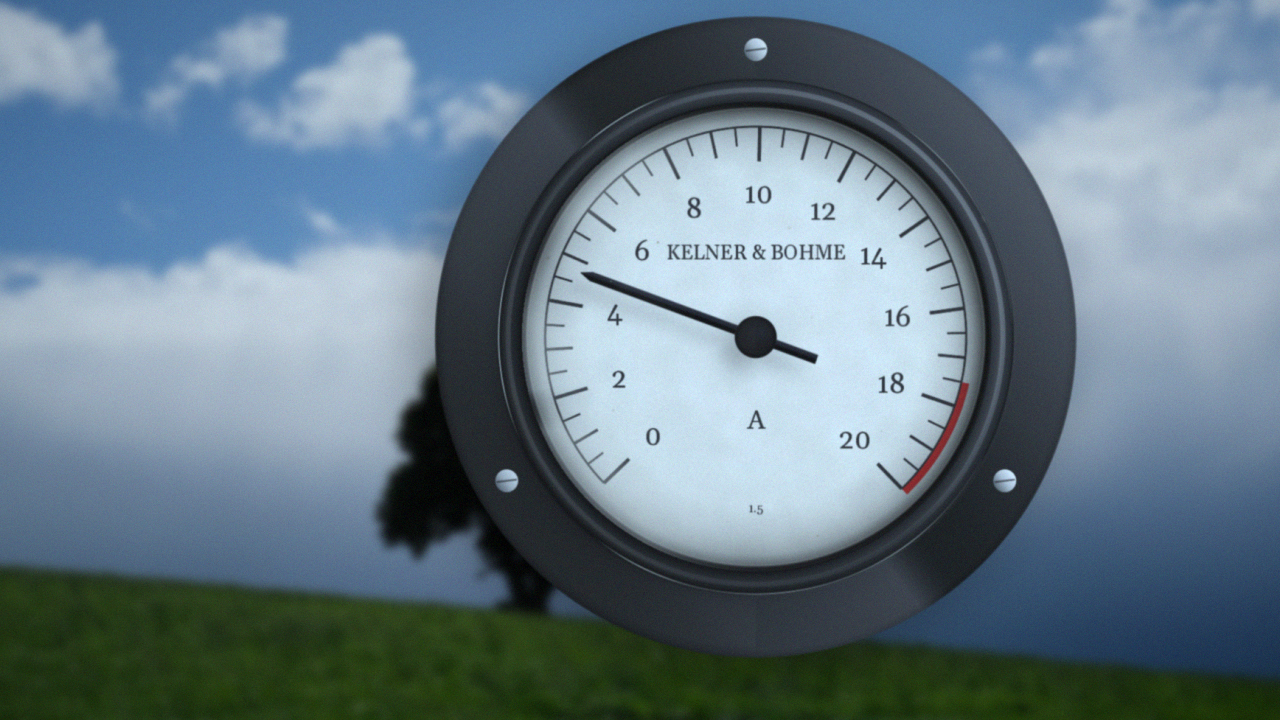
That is value=4.75 unit=A
